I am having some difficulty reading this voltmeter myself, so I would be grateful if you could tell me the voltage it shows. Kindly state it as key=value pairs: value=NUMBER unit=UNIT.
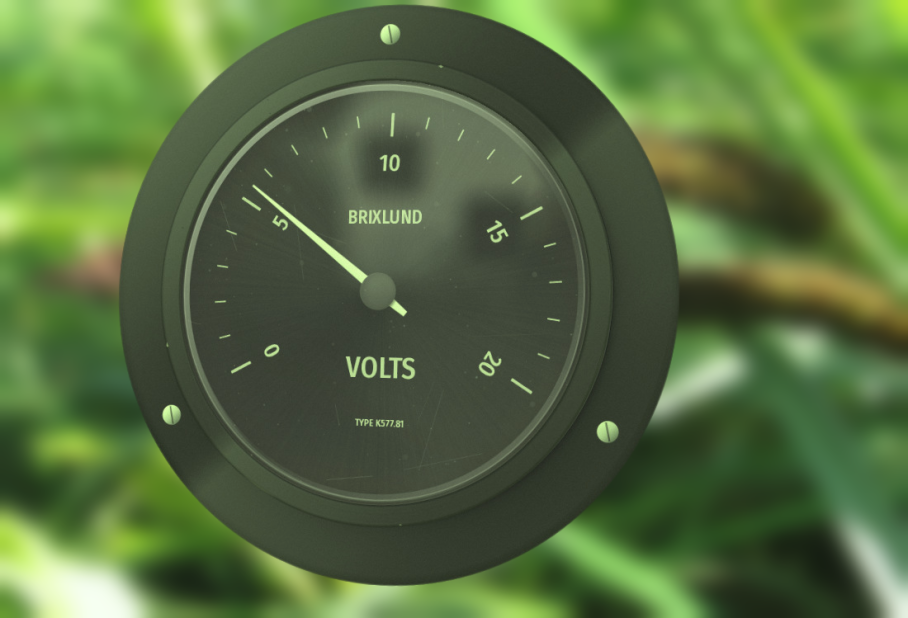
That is value=5.5 unit=V
